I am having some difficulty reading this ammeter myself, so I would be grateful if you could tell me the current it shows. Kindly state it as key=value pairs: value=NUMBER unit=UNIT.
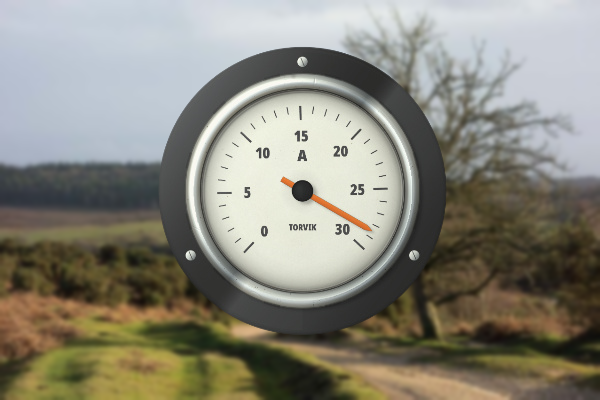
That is value=28.5 unit=A
